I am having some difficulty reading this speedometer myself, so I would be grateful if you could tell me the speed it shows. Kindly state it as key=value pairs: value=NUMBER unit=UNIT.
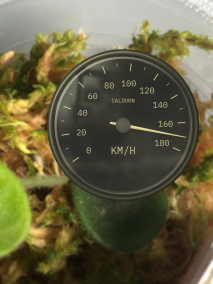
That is value=170 unit=km/h
